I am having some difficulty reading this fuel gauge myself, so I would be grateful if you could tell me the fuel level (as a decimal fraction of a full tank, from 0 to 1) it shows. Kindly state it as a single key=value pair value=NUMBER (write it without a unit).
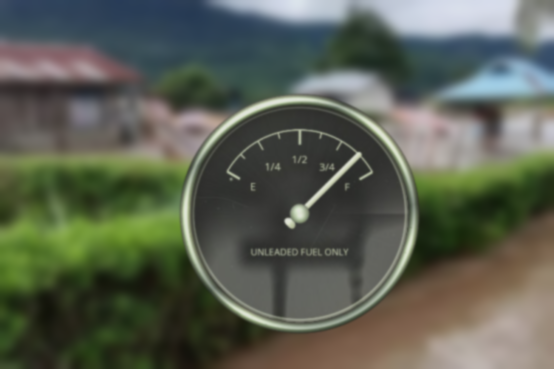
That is value=0.875
